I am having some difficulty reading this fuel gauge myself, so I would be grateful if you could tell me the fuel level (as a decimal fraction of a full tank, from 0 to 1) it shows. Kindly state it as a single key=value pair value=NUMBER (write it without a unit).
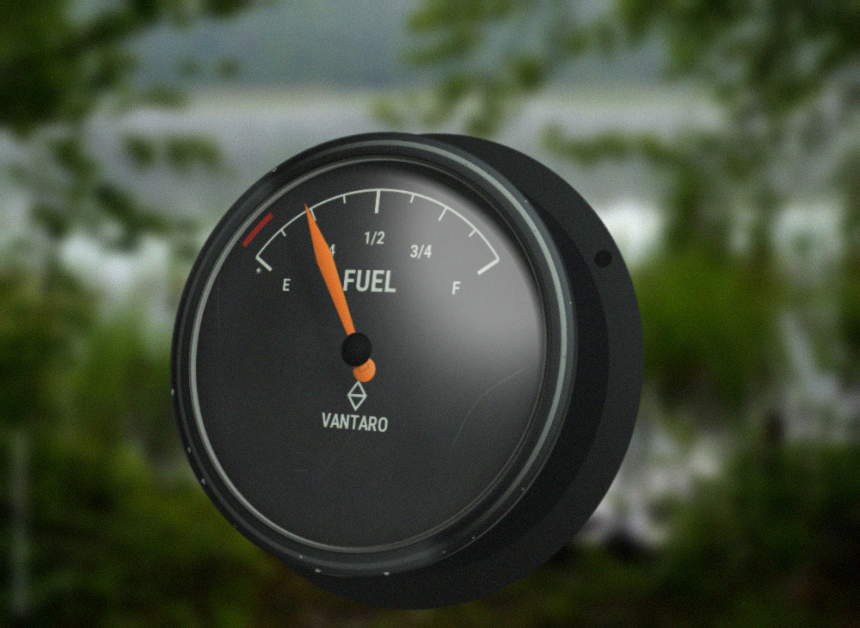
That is value=0.25
